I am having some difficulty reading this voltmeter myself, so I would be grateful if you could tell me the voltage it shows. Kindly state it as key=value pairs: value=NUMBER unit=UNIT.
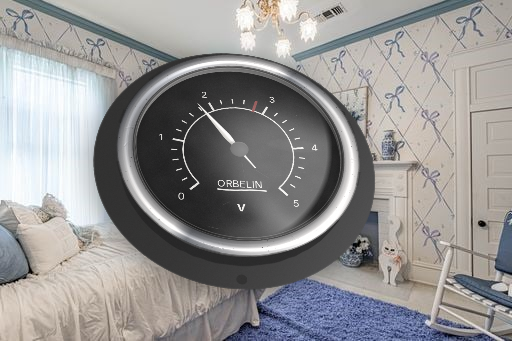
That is value=1.8 unit=V
